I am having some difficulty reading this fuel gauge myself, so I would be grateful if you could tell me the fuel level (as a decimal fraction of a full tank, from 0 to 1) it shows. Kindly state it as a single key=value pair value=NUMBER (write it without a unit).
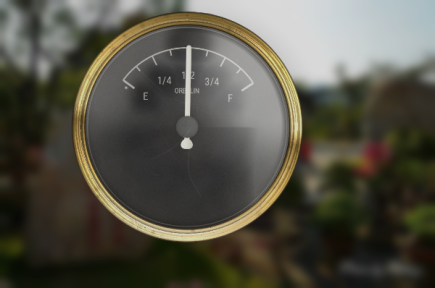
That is value=0.5
